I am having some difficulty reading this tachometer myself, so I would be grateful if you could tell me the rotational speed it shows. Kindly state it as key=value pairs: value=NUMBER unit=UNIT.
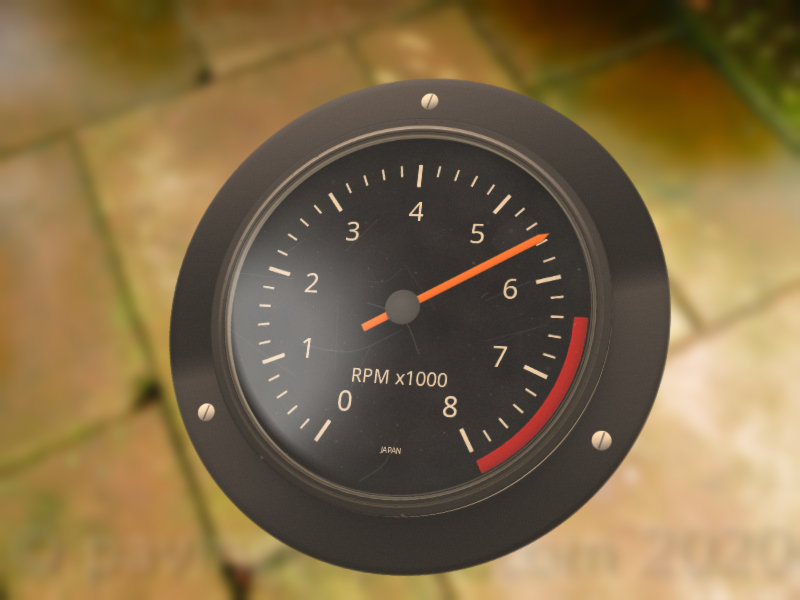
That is value=5600 unit=rpm
